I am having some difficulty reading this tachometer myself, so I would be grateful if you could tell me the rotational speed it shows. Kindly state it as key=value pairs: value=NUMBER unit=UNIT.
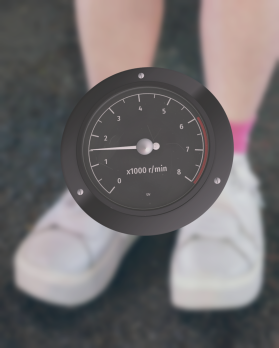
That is value=1500 unit=rpm
